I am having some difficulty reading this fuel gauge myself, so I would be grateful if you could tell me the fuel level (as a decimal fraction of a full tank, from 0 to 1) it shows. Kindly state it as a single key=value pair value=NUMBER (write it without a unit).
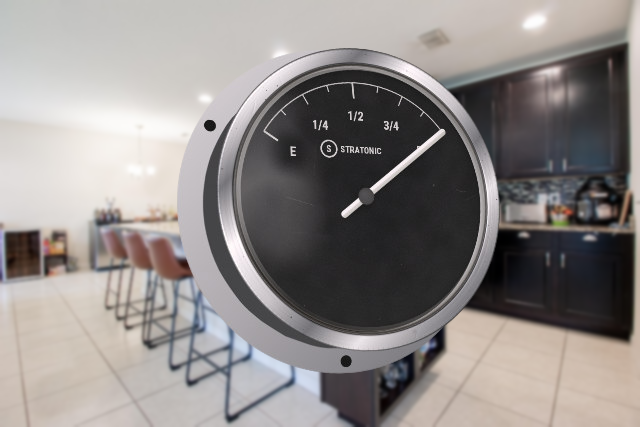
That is value=1
